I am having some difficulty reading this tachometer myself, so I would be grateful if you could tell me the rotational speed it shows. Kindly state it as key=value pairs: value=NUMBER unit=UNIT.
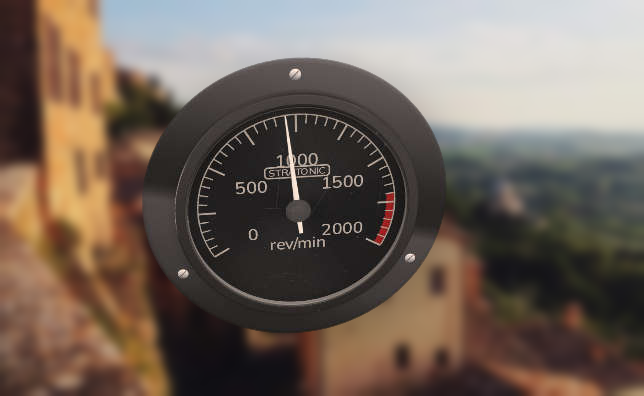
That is value=950 unit=rpm
